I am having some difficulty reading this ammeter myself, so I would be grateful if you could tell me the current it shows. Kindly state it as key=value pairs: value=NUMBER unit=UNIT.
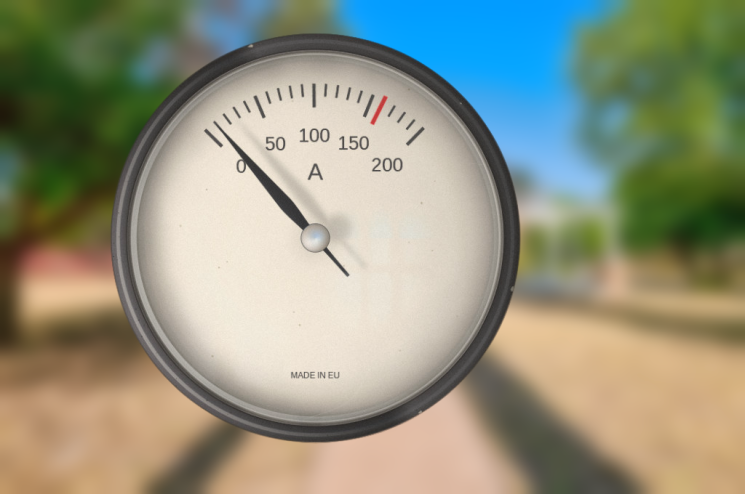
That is value=10 unit=A
